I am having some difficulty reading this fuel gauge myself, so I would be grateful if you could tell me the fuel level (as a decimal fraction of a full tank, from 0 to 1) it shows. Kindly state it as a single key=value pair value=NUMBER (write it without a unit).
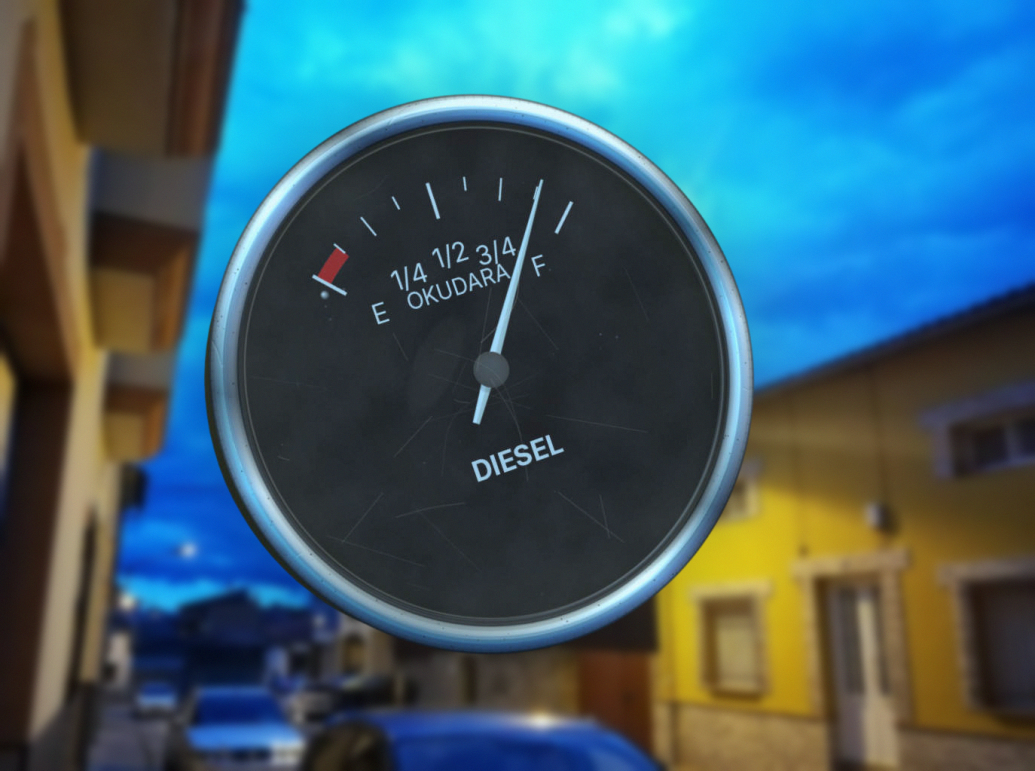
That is value=0.875
